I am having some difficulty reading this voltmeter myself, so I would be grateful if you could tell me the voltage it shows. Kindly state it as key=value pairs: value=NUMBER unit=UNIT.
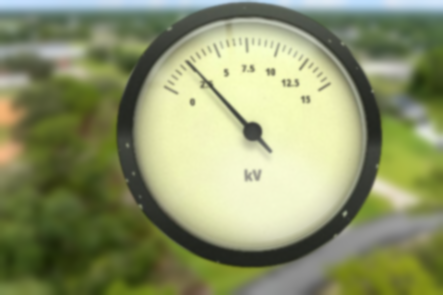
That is value=2.5 unit=kV
